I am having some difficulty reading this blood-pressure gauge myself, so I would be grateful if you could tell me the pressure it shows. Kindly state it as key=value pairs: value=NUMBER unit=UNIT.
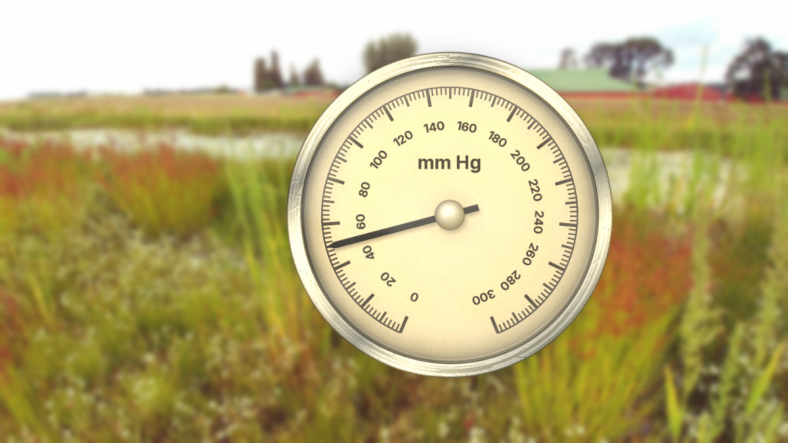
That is value=50 unit=mmHg
